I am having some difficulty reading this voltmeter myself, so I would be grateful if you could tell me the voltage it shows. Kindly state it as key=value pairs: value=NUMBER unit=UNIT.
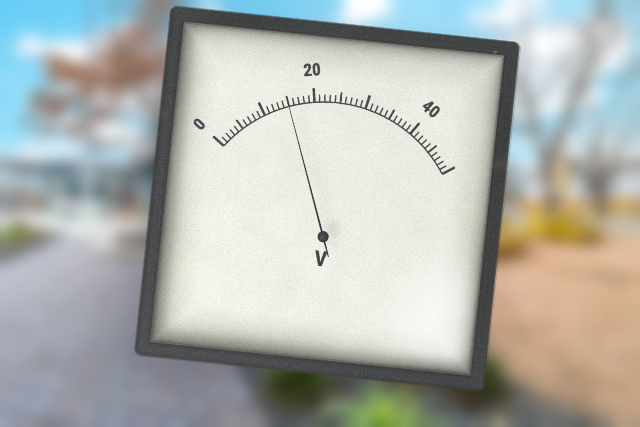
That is value=15 unit=V
